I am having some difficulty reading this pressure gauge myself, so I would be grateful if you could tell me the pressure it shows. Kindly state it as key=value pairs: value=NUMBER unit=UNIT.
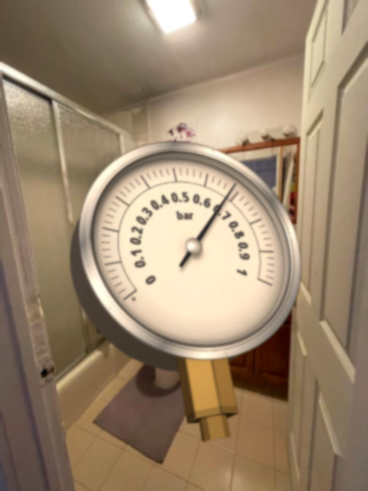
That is value=0.68 unit=bar
